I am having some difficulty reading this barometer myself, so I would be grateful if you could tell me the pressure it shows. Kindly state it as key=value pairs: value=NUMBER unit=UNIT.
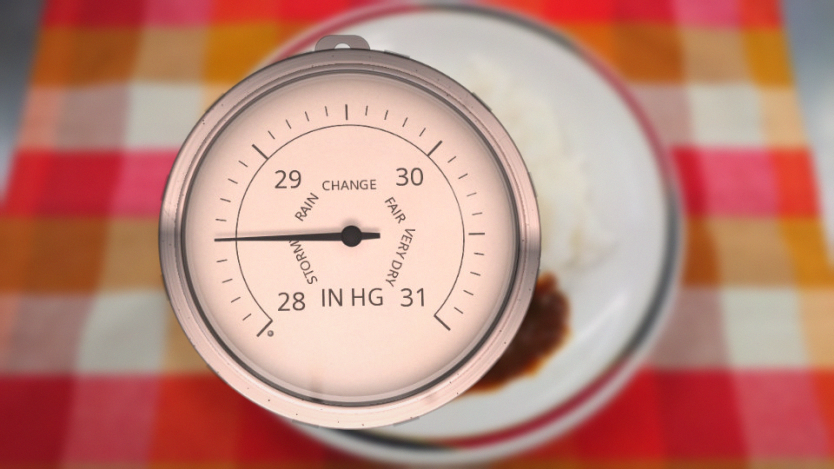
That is value=28.5 unit=inHg
